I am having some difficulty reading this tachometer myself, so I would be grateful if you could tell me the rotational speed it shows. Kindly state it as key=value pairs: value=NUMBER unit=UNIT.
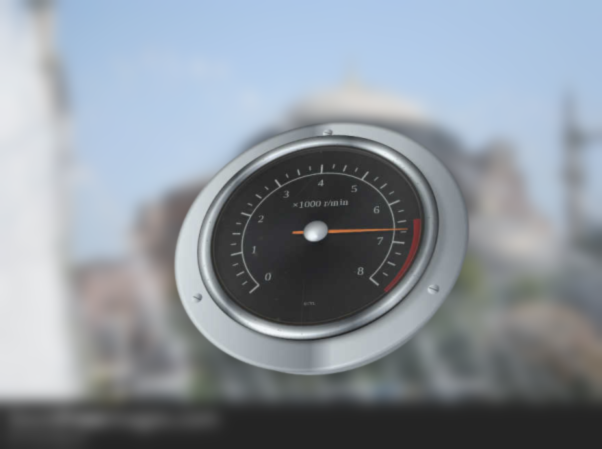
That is value=6750 unit=rpm
